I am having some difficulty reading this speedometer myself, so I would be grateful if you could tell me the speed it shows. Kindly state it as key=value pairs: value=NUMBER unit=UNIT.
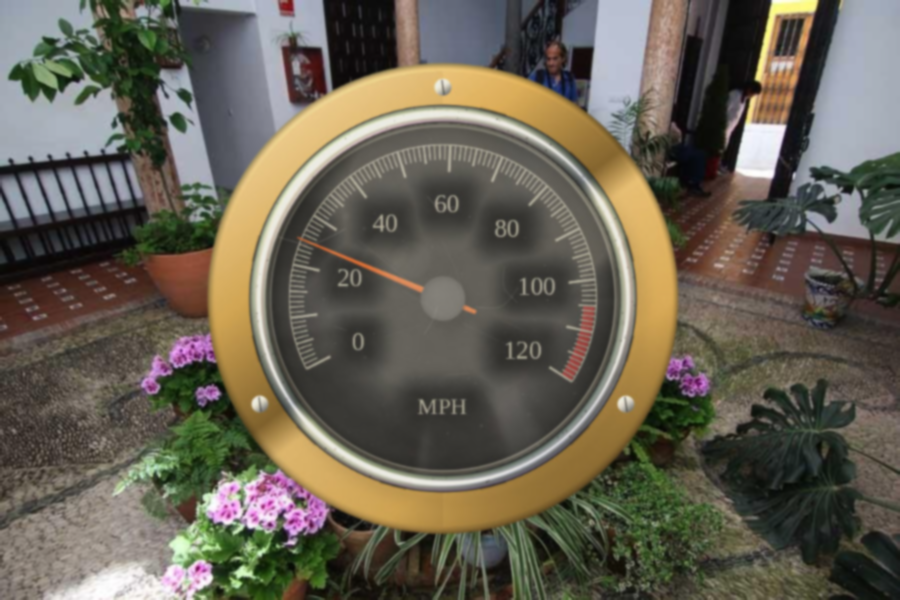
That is value=25 unit=mph
